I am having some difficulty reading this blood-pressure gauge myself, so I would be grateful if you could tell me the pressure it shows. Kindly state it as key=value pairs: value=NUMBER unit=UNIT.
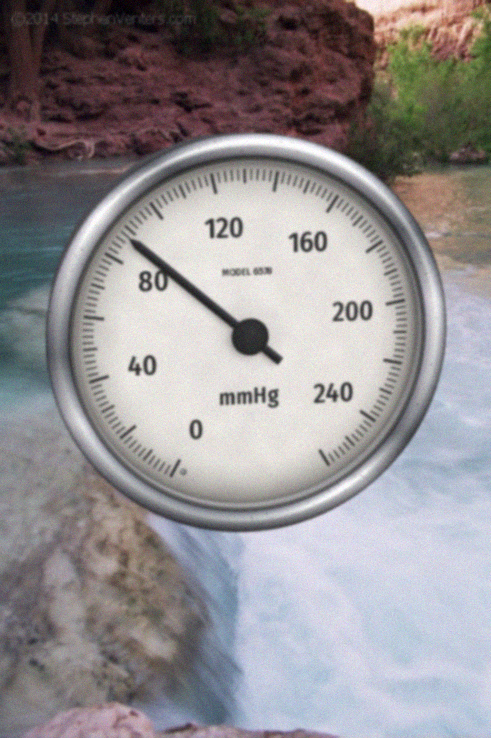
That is value=88 unit=mmHg
